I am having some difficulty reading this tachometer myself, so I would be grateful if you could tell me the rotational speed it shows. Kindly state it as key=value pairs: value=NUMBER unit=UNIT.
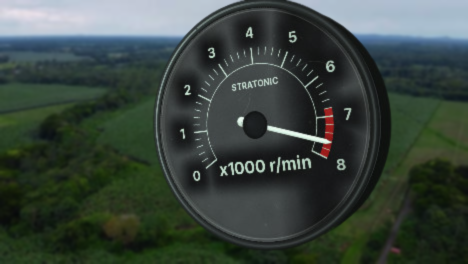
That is value=7600 unit=rpm
